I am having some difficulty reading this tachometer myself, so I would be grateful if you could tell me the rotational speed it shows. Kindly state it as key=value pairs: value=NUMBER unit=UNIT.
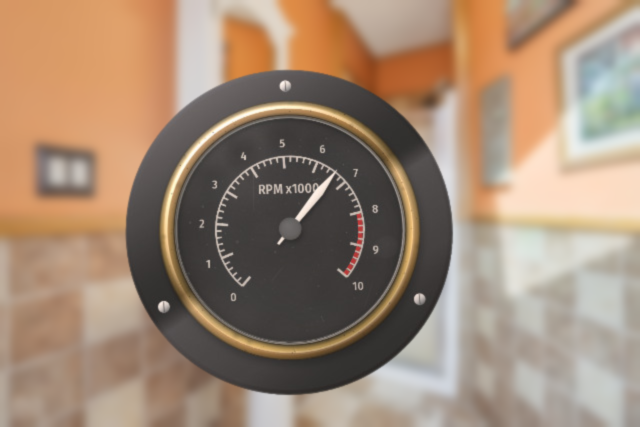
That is value=6600 unit=rpm
